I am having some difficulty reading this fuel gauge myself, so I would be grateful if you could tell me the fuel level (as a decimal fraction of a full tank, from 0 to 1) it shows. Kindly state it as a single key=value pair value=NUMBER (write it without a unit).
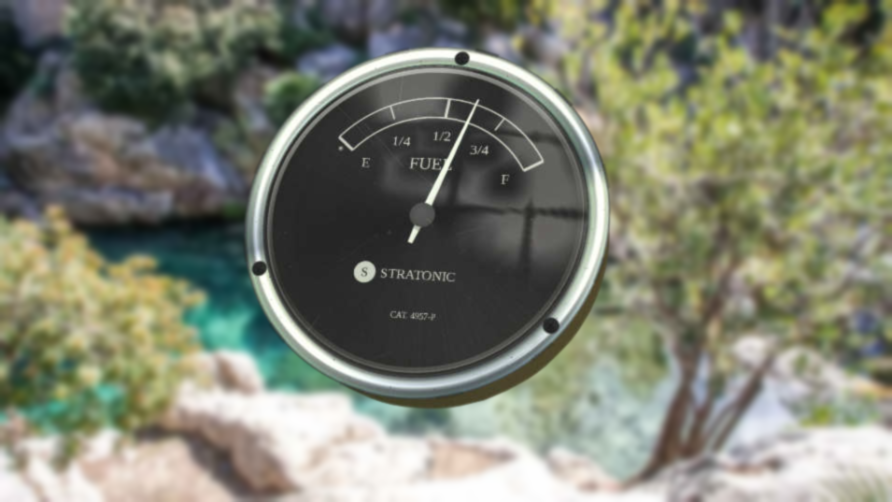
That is value=0.625
